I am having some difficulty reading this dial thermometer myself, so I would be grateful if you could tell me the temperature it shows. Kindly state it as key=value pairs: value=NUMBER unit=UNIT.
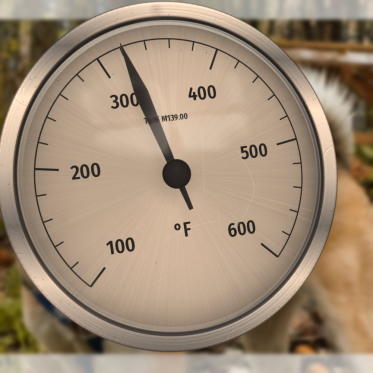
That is value=320 unit=°F
